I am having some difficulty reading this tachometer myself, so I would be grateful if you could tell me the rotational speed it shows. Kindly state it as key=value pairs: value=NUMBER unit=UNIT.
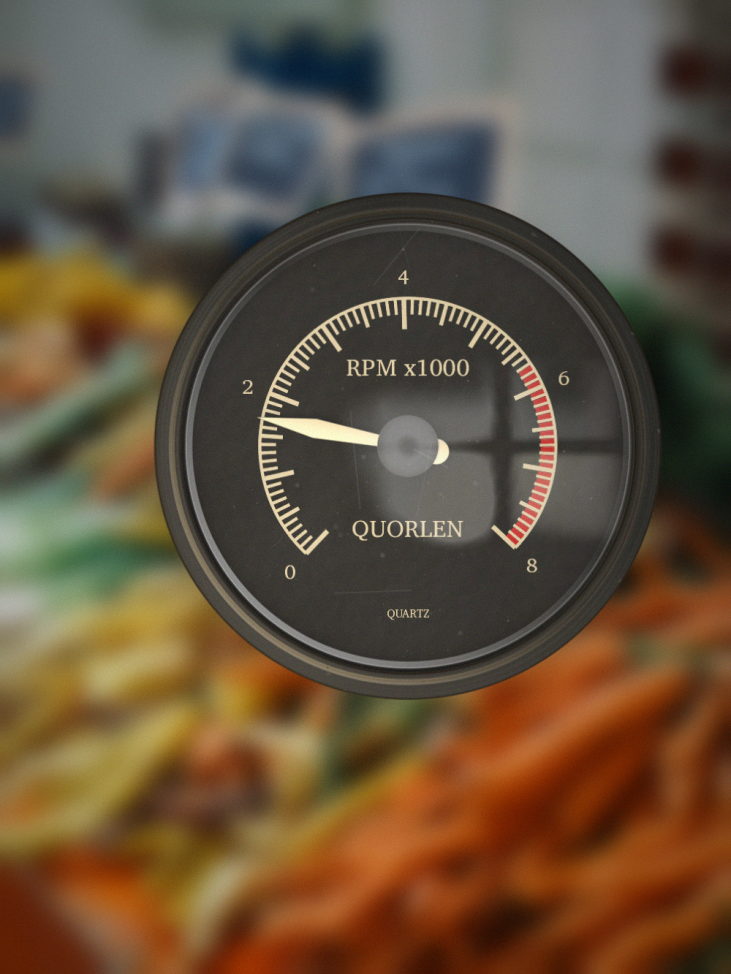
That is value=1700 unit=rpm
